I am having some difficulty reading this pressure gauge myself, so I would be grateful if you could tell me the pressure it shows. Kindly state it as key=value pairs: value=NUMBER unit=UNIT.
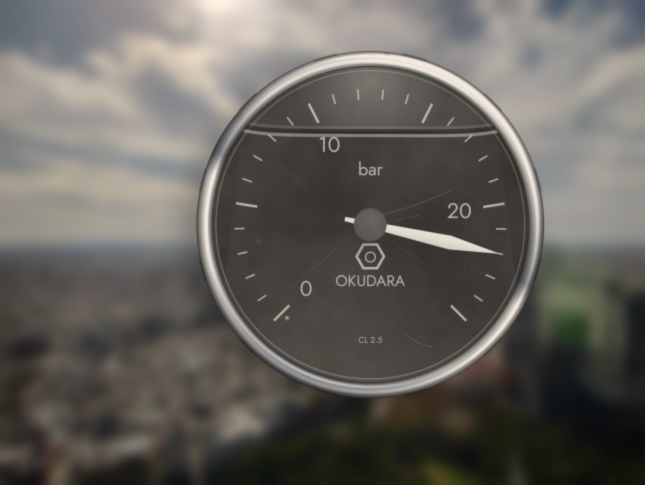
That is value=22 unit=bar
